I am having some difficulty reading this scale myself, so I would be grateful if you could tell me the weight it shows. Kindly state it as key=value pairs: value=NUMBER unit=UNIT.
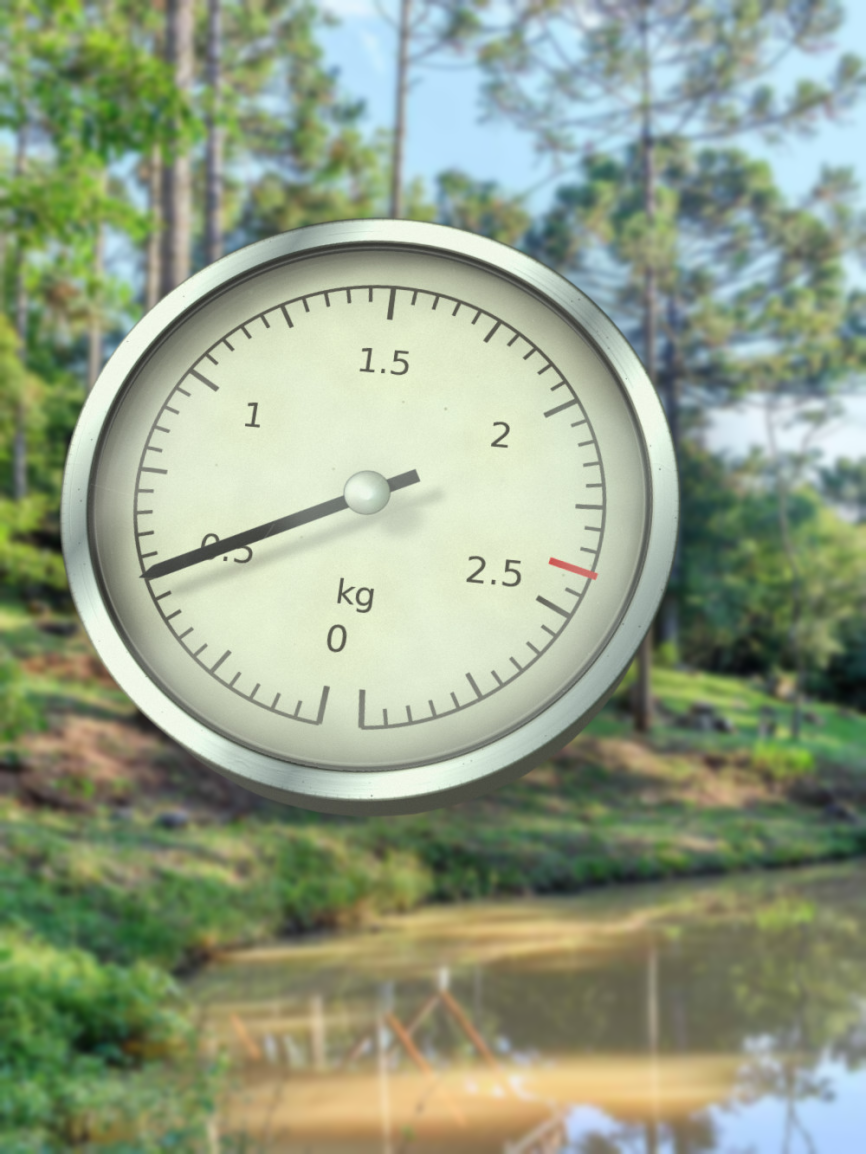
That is value=0.5 unit=kg
